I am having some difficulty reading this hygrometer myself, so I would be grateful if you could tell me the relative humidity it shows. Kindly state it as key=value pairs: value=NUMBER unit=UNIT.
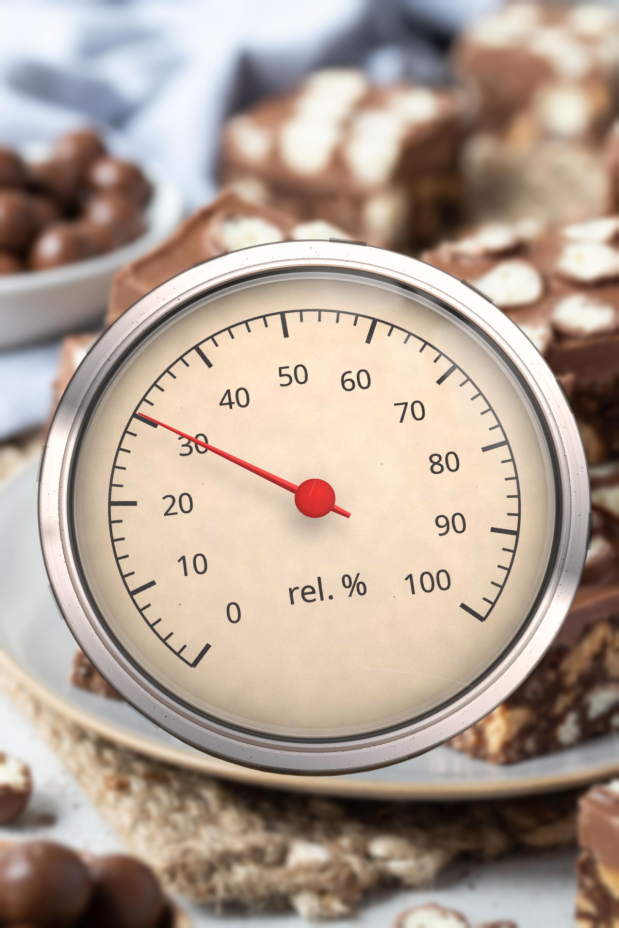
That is value=30 unit=%
